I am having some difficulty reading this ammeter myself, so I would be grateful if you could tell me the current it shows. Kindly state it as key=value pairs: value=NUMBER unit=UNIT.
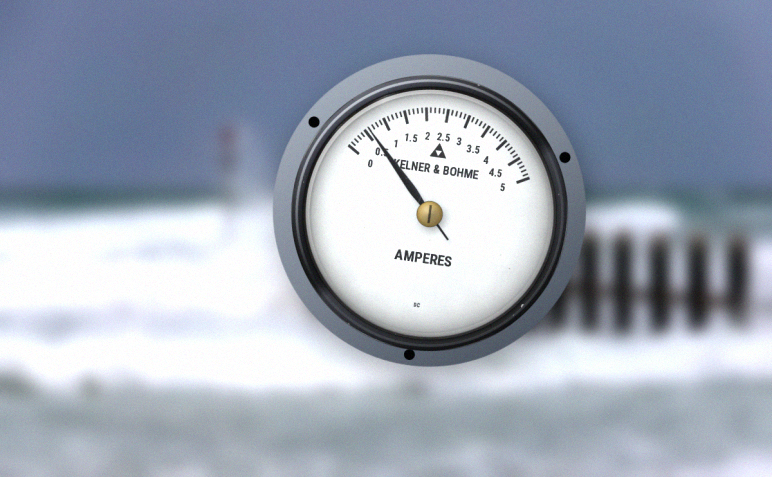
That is value=0.6 unit=A
